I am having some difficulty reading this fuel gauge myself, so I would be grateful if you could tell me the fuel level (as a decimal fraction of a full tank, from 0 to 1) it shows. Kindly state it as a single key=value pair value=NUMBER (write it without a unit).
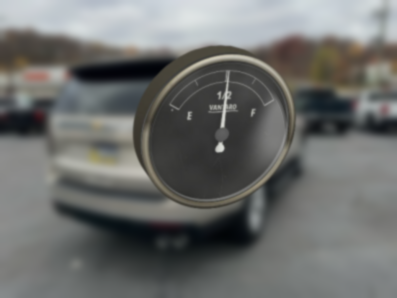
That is value=0.5
